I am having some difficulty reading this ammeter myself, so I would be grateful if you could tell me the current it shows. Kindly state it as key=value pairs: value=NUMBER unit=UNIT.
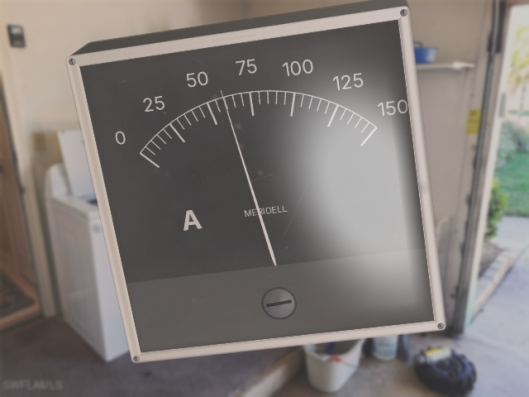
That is value=60 unit=A
